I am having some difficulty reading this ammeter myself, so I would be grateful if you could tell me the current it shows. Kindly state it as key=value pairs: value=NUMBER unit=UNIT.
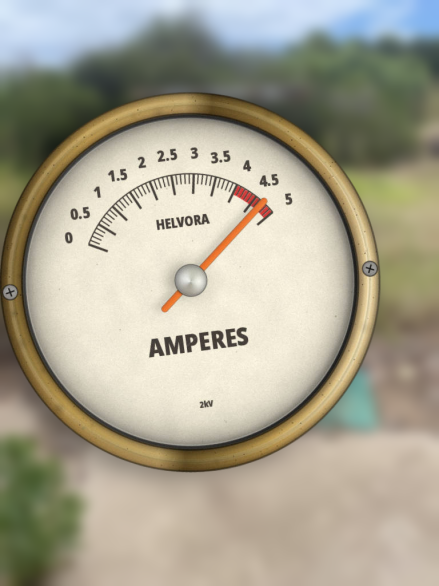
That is value=4.7 unit=A
